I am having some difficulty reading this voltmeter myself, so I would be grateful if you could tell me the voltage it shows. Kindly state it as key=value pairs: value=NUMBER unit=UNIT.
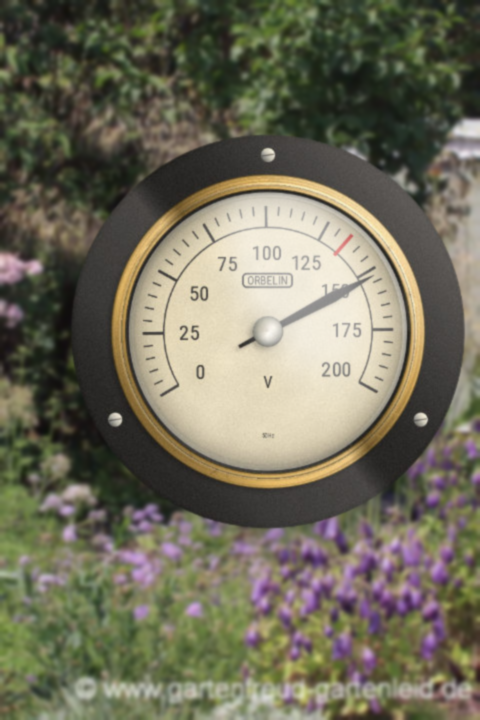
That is value=152.5 unit=V
